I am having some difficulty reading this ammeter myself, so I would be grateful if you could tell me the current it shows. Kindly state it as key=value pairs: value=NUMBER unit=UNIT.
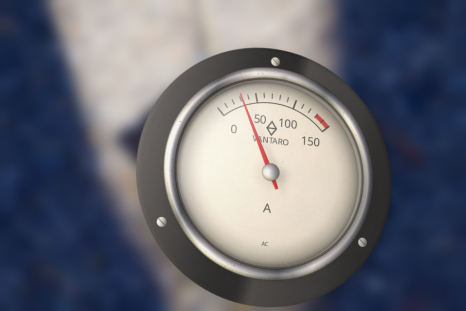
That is value=30 unit=A
